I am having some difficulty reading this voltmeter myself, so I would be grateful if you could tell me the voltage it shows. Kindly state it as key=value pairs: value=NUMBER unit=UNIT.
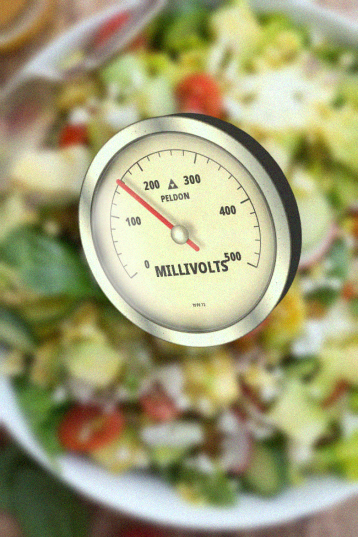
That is value=160 unit=mV
